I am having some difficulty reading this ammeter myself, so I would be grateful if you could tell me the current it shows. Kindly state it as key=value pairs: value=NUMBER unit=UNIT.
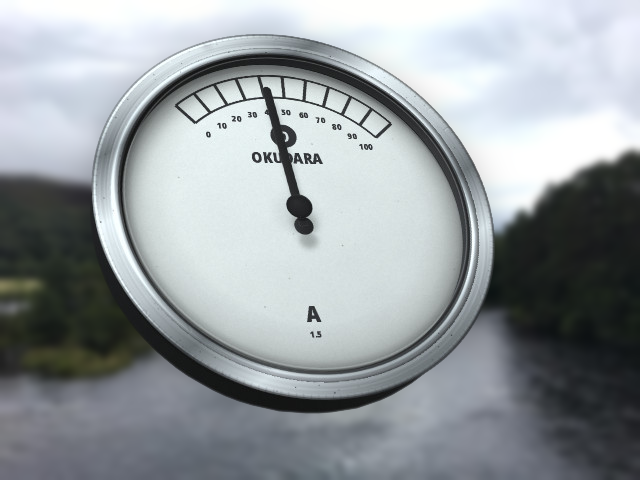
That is value=40 unit=A
